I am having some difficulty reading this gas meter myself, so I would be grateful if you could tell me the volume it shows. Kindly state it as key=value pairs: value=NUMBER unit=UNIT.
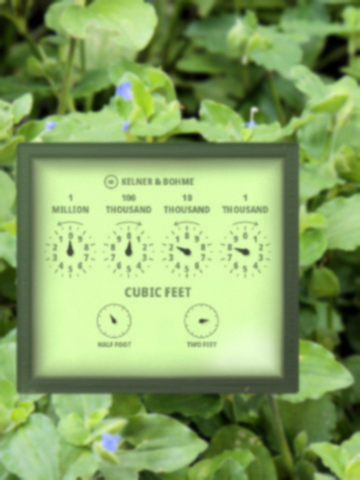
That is value=1800 unit=ft³
